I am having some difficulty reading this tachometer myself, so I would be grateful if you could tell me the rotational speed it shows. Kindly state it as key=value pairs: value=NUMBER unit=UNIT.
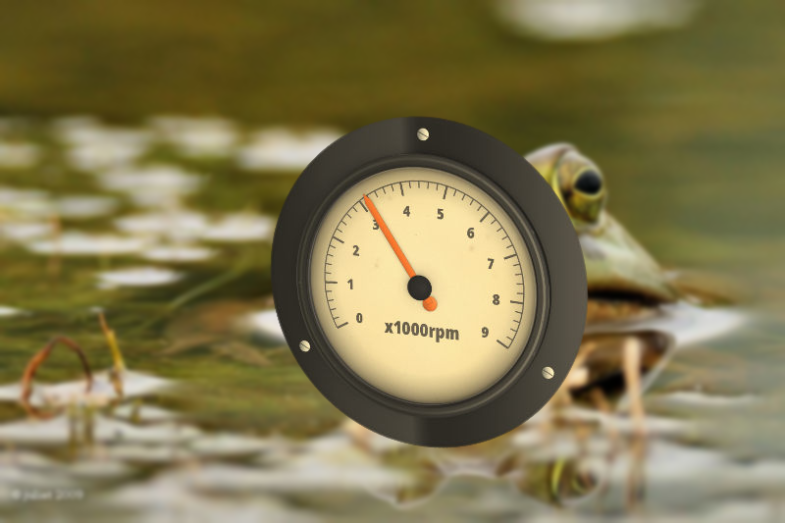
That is value=3200 unit=rpm
